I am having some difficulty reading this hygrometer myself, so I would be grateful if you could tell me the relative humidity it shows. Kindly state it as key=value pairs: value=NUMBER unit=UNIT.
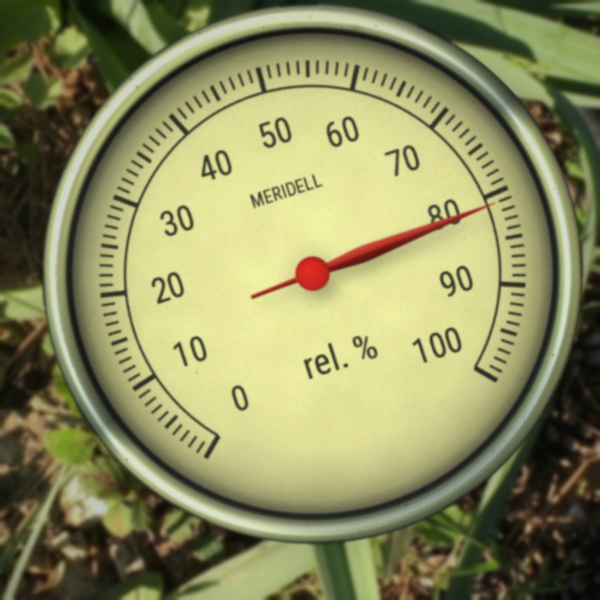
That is value=81 unit=%
